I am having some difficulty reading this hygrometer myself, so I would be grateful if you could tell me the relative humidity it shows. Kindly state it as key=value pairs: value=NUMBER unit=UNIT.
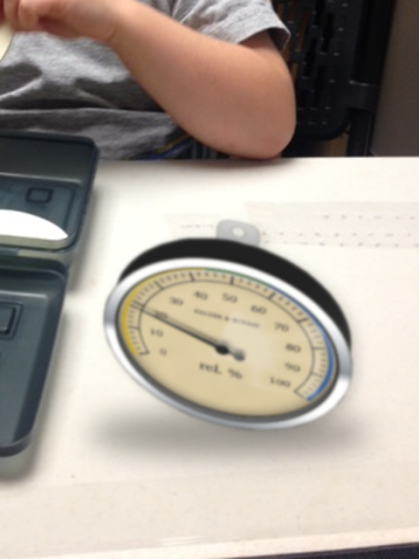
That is value=20 unit=%
